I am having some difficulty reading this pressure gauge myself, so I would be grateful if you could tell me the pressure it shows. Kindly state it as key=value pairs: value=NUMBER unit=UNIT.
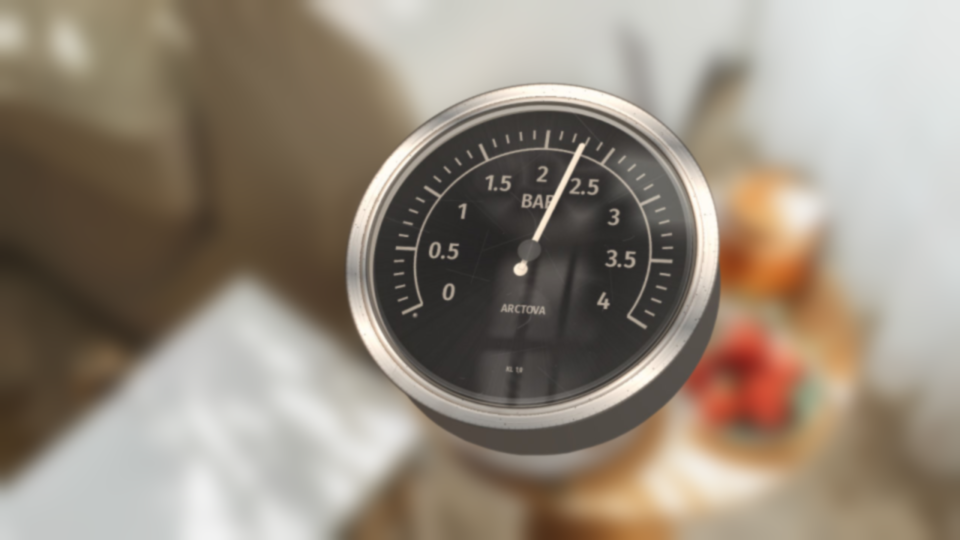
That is value=2.3 unit=bar
